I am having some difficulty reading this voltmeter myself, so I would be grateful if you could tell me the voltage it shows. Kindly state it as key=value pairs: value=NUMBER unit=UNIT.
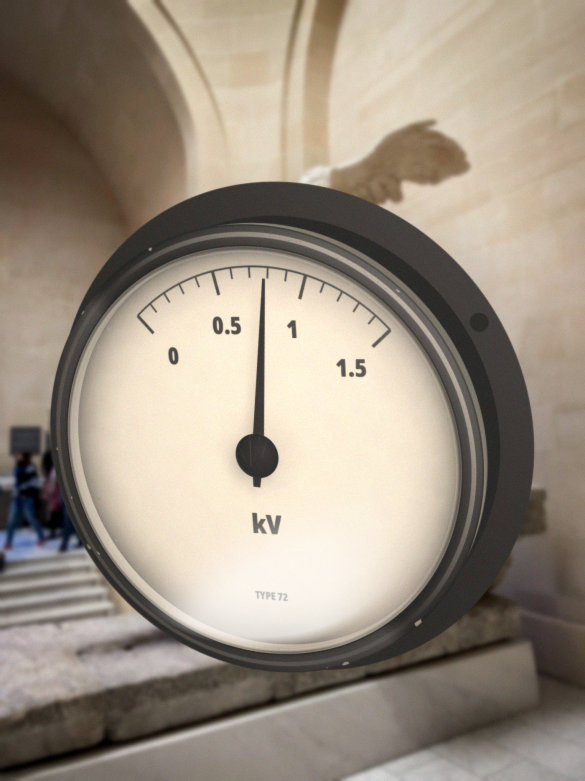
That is value=0.8 unit=kV
